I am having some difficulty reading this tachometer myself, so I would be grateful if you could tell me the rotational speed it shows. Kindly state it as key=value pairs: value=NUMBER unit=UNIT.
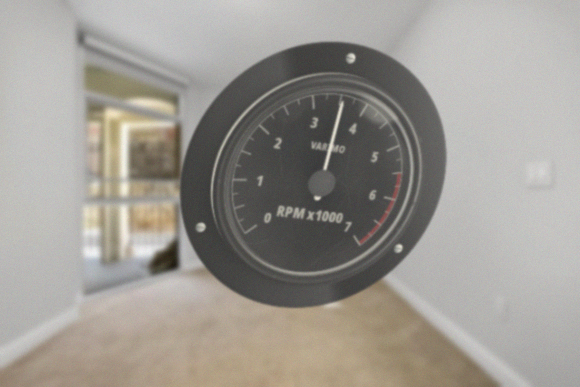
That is value=3500 unit=rpm
